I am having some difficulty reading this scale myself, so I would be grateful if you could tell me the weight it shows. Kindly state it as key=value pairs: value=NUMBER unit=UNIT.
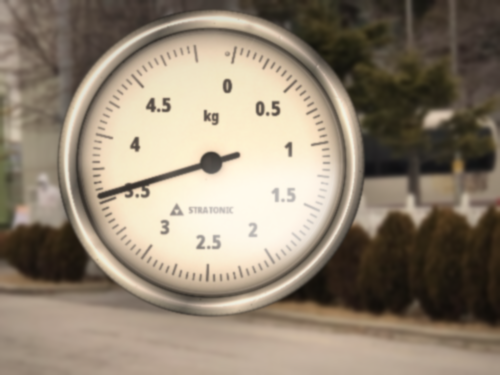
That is value=3.55 unit=kg
